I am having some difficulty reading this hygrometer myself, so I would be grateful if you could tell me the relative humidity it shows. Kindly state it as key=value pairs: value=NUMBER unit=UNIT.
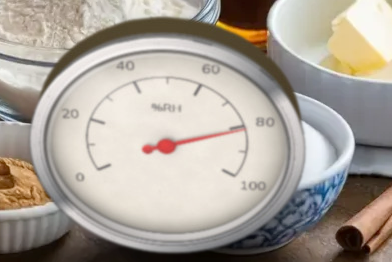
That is value=80 unit=%
